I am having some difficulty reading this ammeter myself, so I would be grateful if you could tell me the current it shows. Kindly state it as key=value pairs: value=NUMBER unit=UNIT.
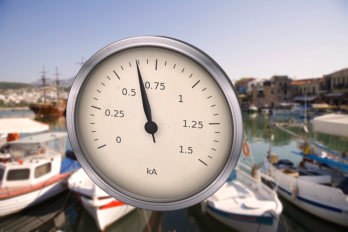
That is value=0.65 unit=kA
